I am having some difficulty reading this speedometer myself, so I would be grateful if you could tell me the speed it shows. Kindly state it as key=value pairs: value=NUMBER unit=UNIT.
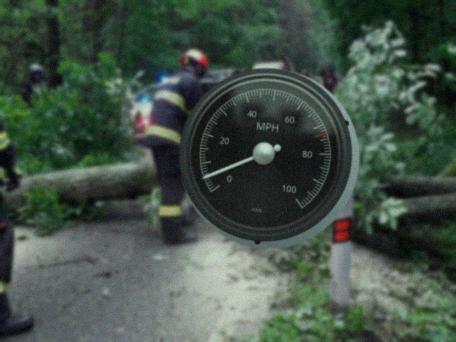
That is value=5 unit=mph
